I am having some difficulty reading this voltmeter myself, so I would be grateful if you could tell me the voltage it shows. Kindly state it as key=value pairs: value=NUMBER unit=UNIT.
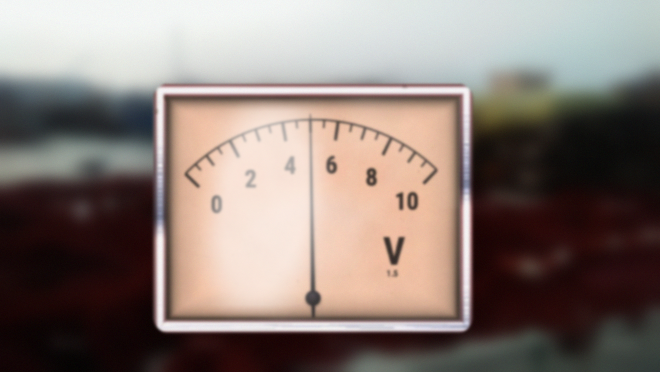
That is value=5 unit=V
